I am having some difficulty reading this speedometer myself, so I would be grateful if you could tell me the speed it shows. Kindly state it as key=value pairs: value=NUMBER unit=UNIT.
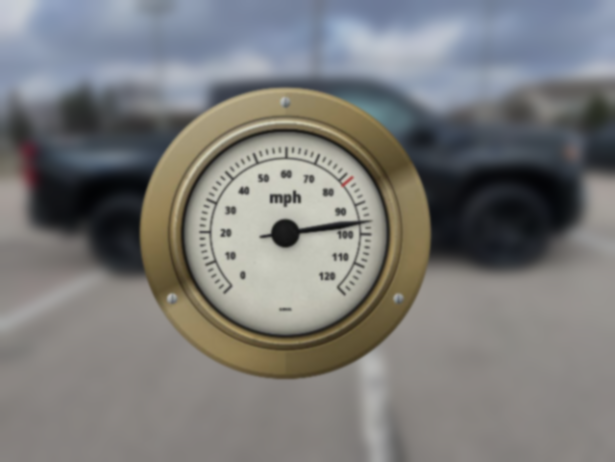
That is value=96 unit=mph
